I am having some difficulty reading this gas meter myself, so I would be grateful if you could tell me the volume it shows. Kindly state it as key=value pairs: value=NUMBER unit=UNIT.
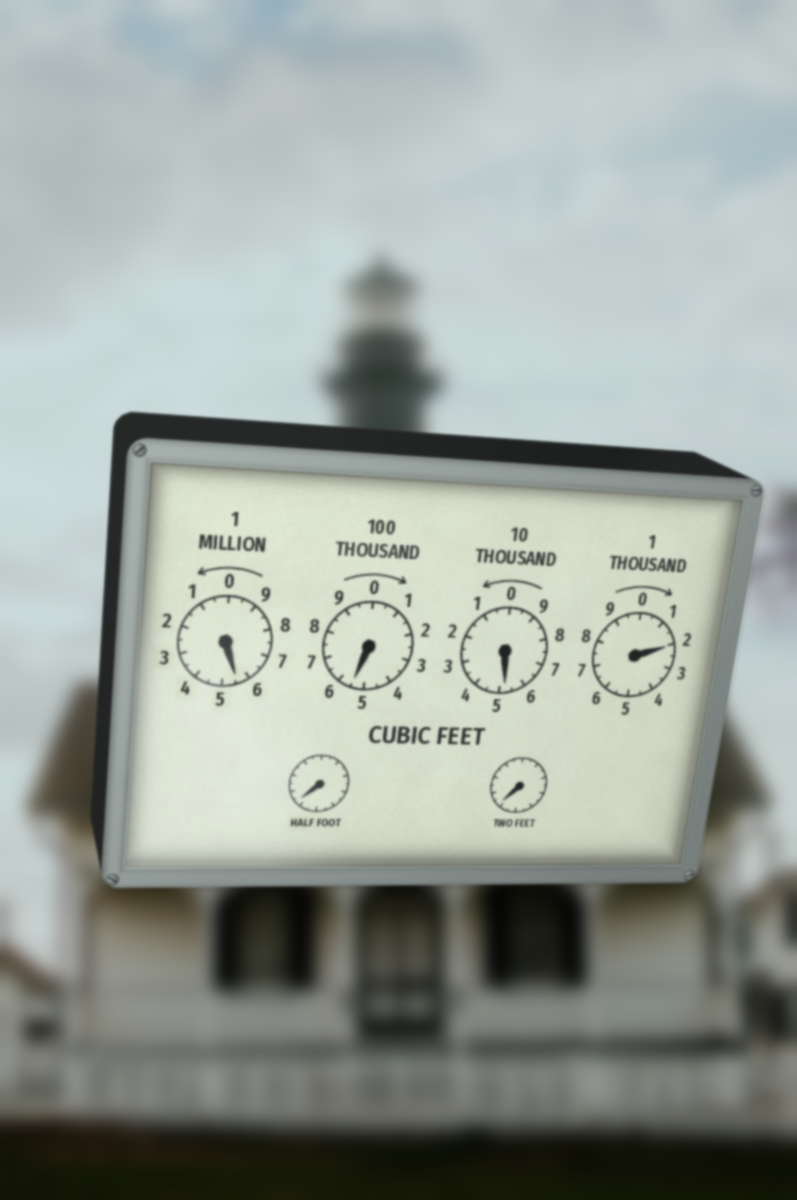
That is value=555200 unit=ft³
